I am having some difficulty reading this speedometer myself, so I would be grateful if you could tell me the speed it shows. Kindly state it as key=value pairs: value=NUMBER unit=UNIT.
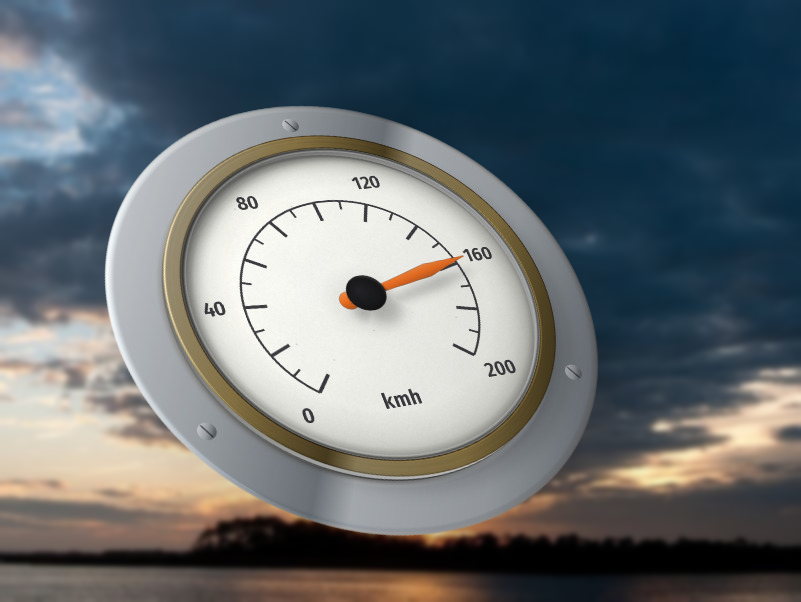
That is value=160 unit=km/h
